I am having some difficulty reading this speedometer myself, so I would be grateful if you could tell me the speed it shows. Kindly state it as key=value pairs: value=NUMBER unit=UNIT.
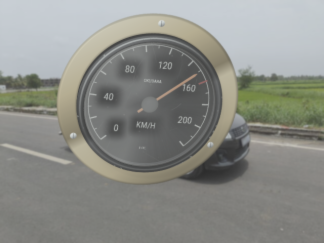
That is value=150 unit=km/h
